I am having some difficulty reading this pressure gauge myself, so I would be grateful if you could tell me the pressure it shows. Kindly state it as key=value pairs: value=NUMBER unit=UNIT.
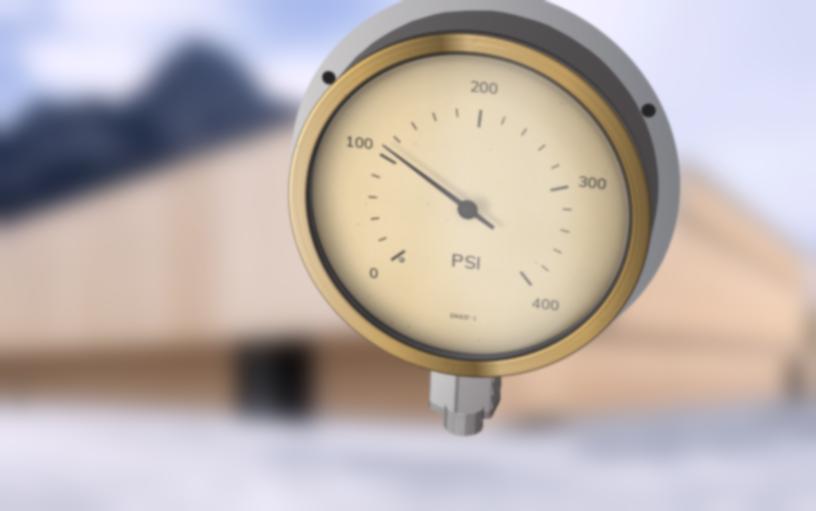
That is value=110 unit=psi
